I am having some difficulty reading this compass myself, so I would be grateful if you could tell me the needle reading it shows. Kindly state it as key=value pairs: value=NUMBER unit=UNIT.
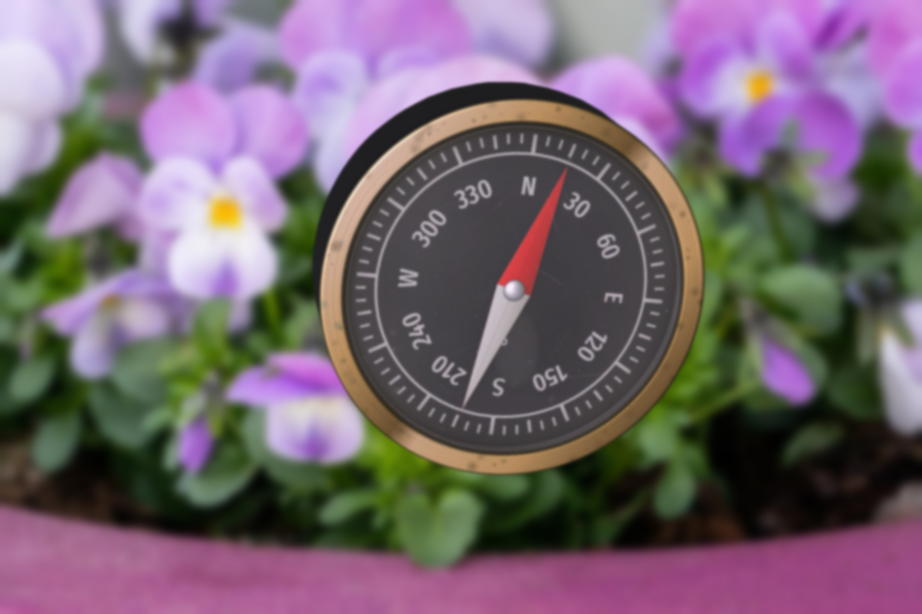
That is value=15 unit=°
